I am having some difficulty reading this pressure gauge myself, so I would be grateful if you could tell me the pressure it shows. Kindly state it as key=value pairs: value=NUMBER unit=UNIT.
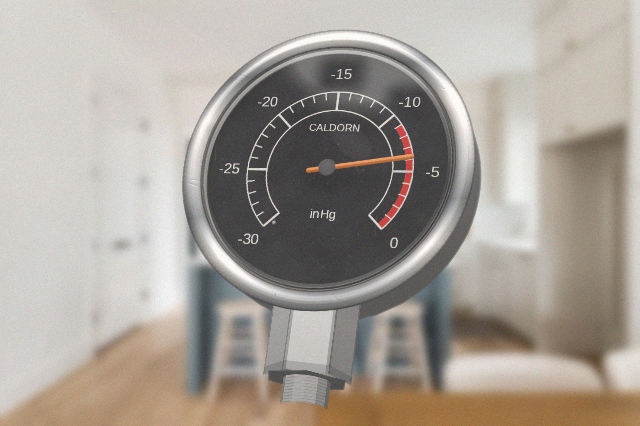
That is value=-6 unit=inHg
